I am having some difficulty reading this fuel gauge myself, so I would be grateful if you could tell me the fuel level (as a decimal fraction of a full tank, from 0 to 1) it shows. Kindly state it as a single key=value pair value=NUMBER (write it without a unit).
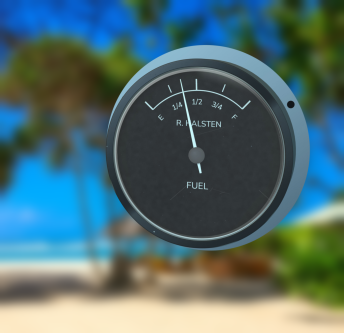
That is value=0.375
